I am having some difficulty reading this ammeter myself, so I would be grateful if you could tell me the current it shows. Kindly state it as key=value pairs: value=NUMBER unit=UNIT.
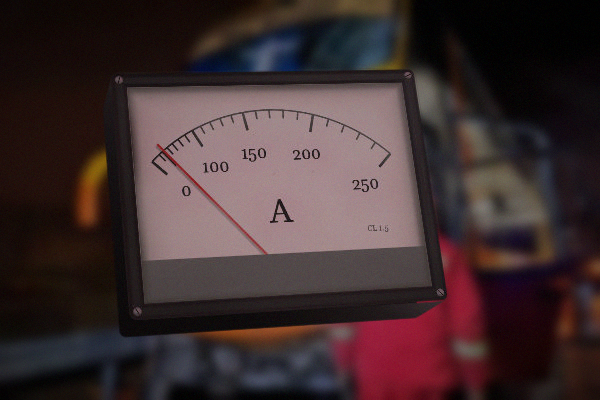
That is value=50 unit=A
